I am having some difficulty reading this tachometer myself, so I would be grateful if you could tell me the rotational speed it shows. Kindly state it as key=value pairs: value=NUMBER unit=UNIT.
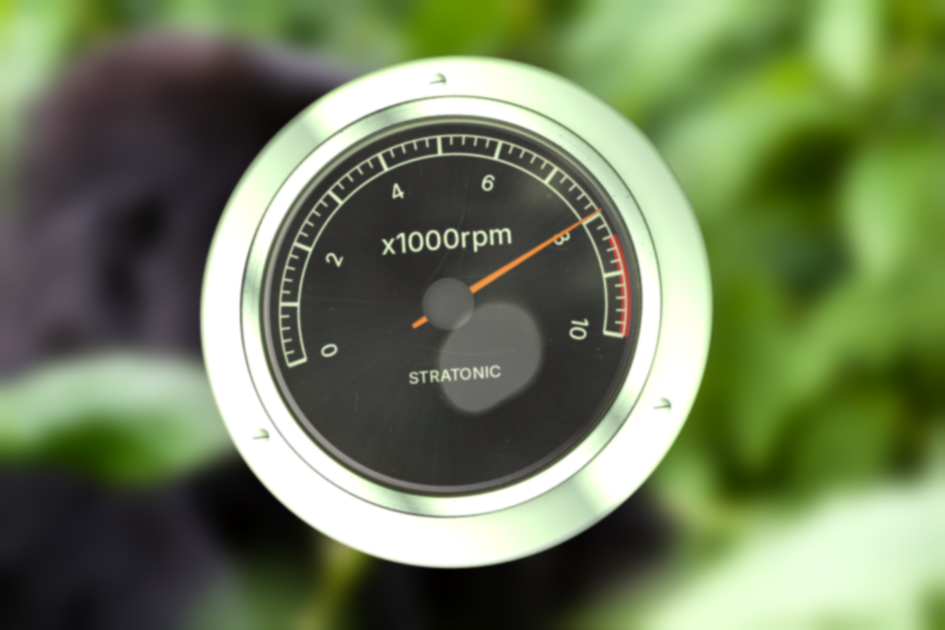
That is value=8000 unit=rpm
